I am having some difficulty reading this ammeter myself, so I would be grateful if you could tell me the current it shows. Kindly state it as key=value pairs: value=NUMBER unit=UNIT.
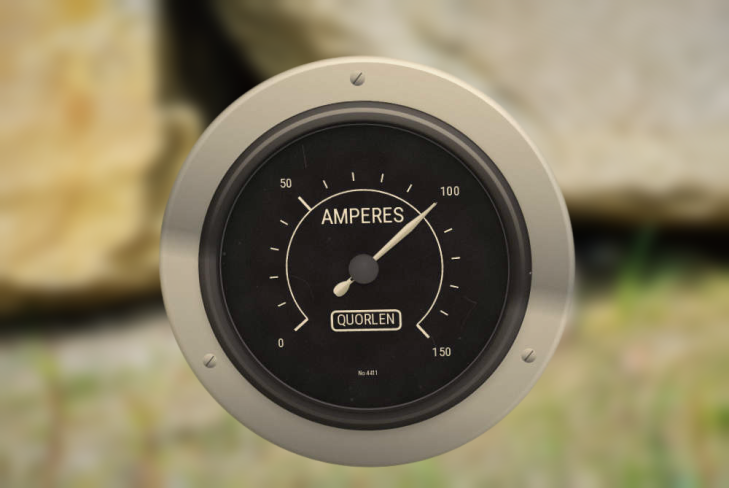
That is value=100 unit=A
